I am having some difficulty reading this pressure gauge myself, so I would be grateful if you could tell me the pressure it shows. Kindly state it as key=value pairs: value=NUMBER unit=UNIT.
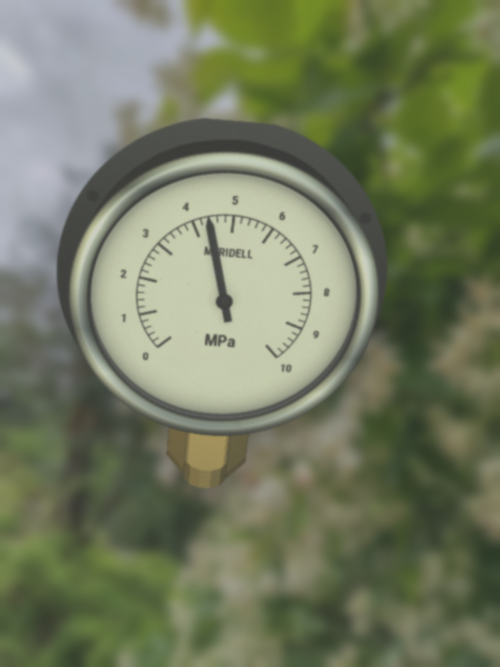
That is value=4.4 unit=MPa
